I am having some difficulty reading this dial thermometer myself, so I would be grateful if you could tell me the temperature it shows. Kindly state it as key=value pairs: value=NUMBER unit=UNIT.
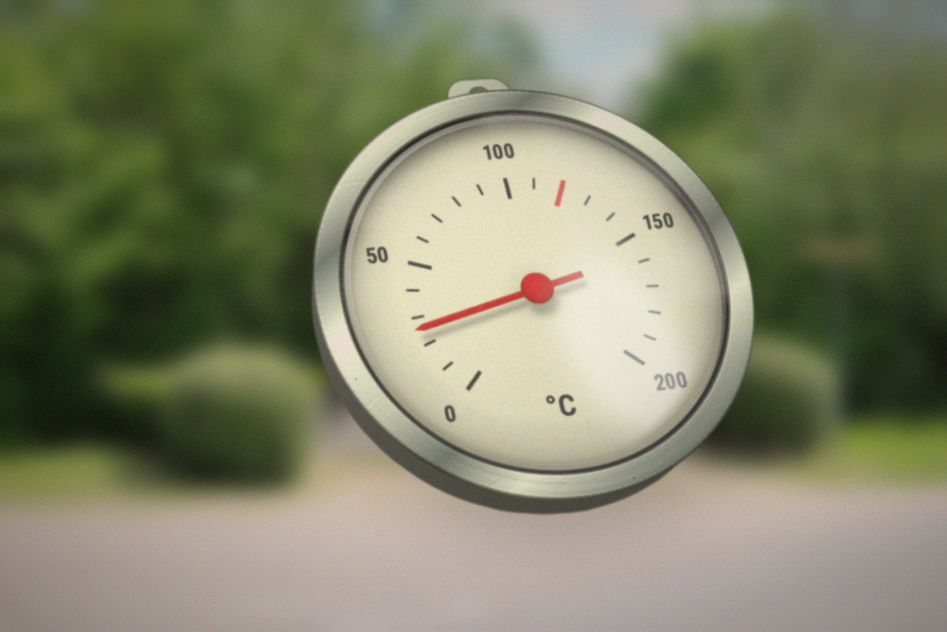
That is value=25 unit=°C
